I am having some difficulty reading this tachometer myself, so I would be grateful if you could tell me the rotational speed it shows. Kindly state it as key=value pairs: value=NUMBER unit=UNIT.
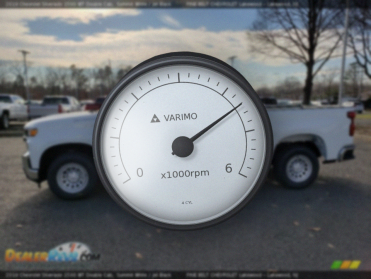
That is value=4400 unit=rpm
